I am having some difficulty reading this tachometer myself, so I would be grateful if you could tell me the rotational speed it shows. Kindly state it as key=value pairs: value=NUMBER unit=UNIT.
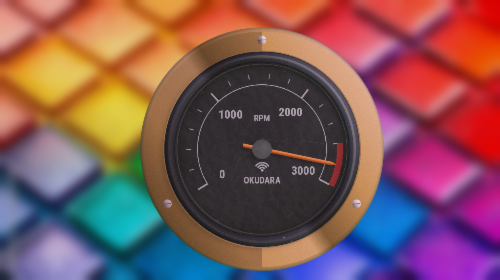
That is value=2800 unit=rpm
